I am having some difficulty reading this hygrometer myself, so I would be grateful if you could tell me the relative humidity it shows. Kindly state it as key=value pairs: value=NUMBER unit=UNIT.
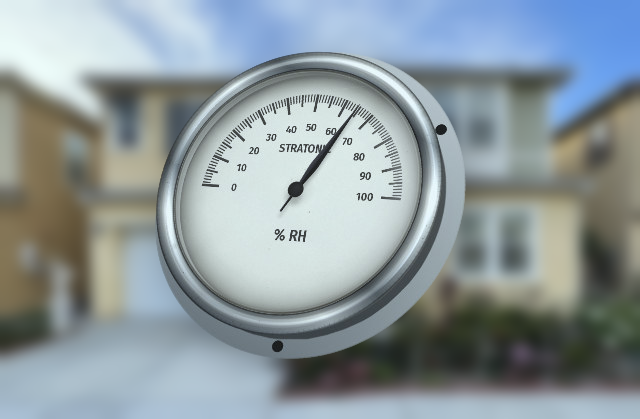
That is value=65 unit=%
